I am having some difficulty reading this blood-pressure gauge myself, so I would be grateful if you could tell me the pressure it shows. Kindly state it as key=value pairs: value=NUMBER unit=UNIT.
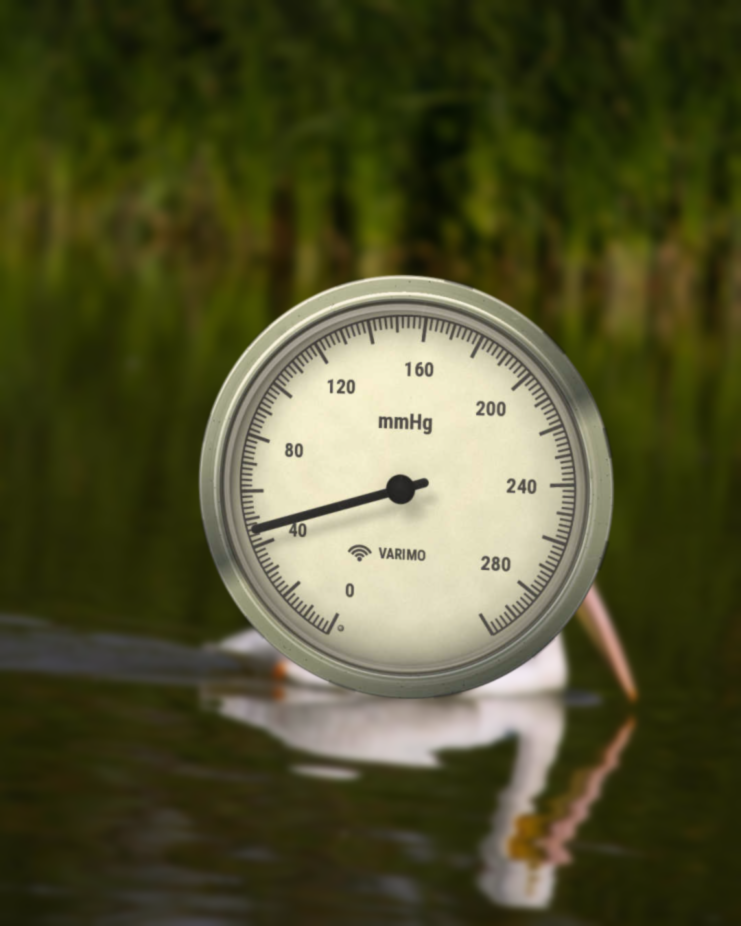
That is value=46 unit=mmHg
